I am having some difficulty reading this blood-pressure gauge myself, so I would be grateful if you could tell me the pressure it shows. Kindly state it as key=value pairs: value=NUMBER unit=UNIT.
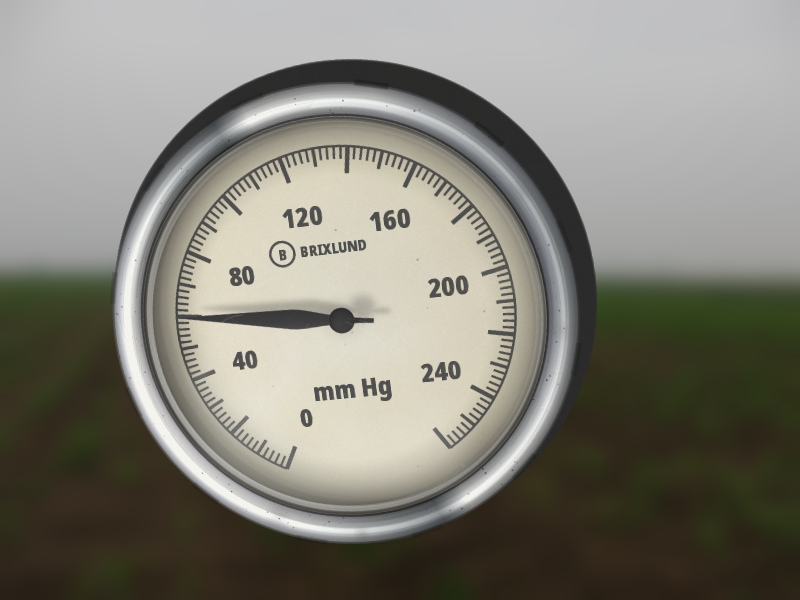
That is value=60 unit=mmHg
